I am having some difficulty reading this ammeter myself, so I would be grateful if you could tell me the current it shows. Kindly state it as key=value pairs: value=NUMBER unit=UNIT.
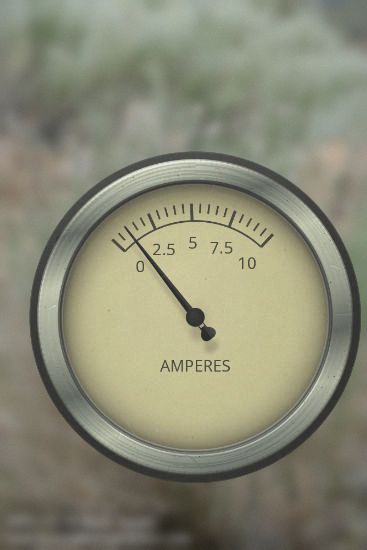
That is value=1 unit=A
